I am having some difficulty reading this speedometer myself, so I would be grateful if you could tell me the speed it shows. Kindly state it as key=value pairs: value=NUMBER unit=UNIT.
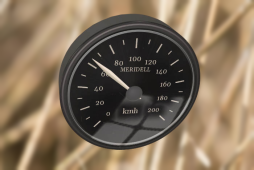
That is value=65 unit=km/h
